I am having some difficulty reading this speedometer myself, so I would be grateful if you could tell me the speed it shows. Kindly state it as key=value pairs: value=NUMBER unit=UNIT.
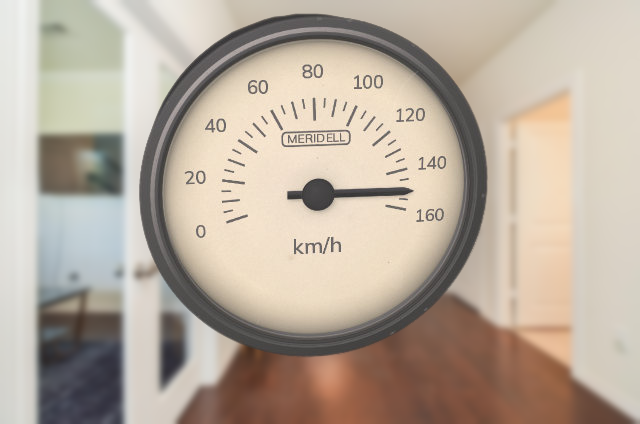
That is value=150 unit=km/h
